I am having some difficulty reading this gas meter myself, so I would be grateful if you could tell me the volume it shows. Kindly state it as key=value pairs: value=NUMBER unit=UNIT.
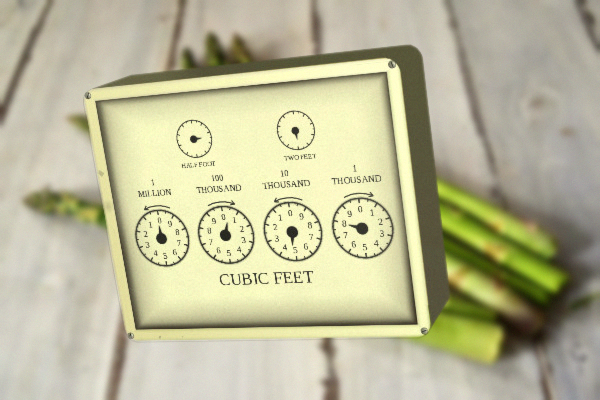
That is value=4800 unit=ft³
